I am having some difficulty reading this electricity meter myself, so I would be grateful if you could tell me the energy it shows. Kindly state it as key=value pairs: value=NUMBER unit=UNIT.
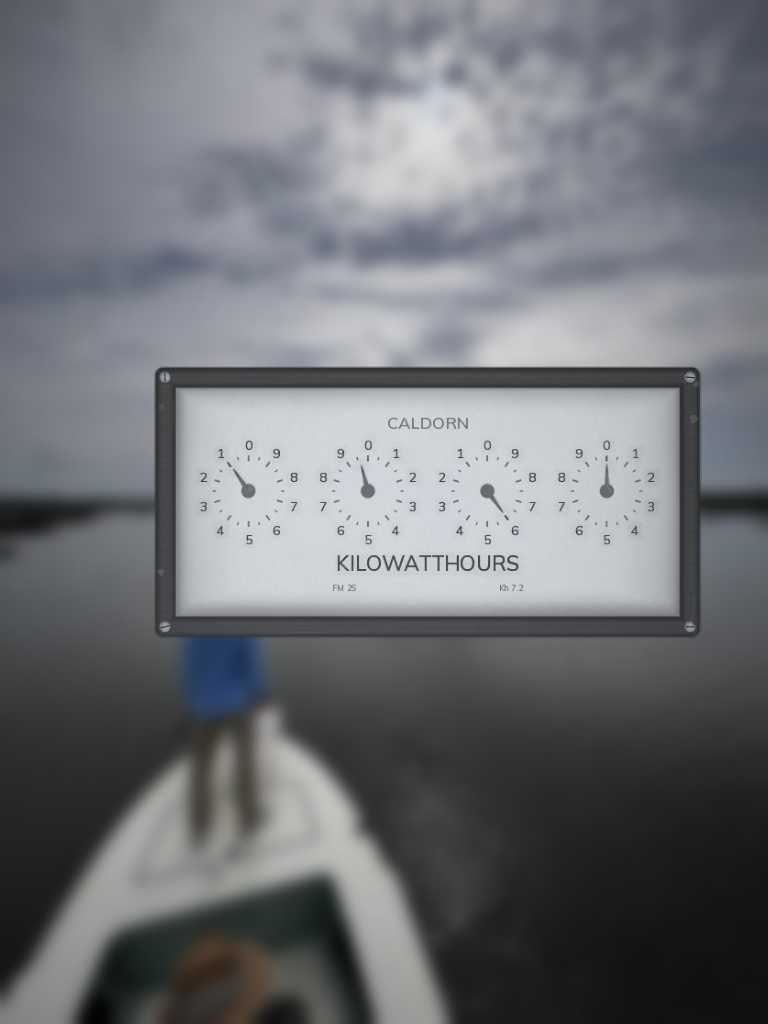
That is value=960 unit=kWh
